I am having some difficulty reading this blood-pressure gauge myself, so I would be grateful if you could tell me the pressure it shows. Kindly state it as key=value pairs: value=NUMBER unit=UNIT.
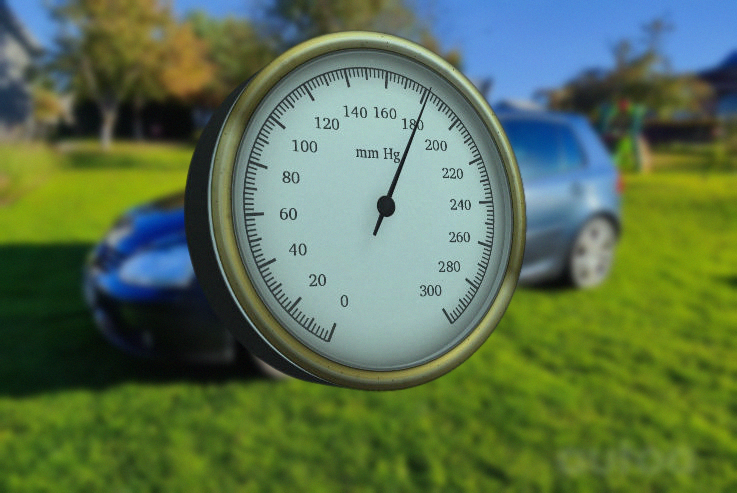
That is value=180 unit=mmHg
